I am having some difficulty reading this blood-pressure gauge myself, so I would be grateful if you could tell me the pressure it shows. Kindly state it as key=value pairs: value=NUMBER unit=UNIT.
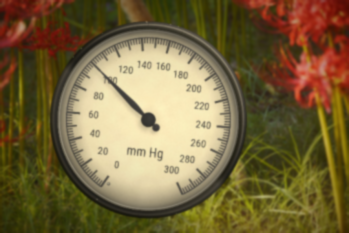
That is value=100 unit=mmHg
